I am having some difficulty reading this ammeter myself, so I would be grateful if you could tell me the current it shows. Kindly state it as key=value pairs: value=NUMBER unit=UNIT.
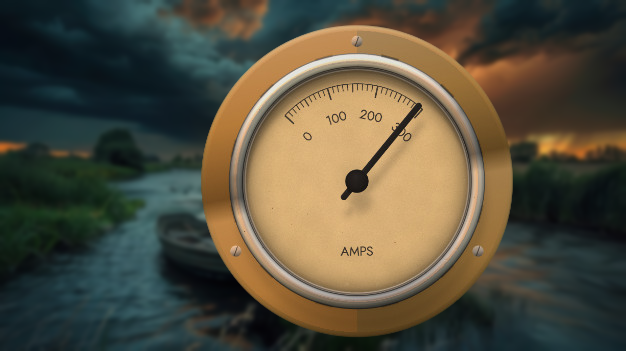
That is value=290 unit=A
